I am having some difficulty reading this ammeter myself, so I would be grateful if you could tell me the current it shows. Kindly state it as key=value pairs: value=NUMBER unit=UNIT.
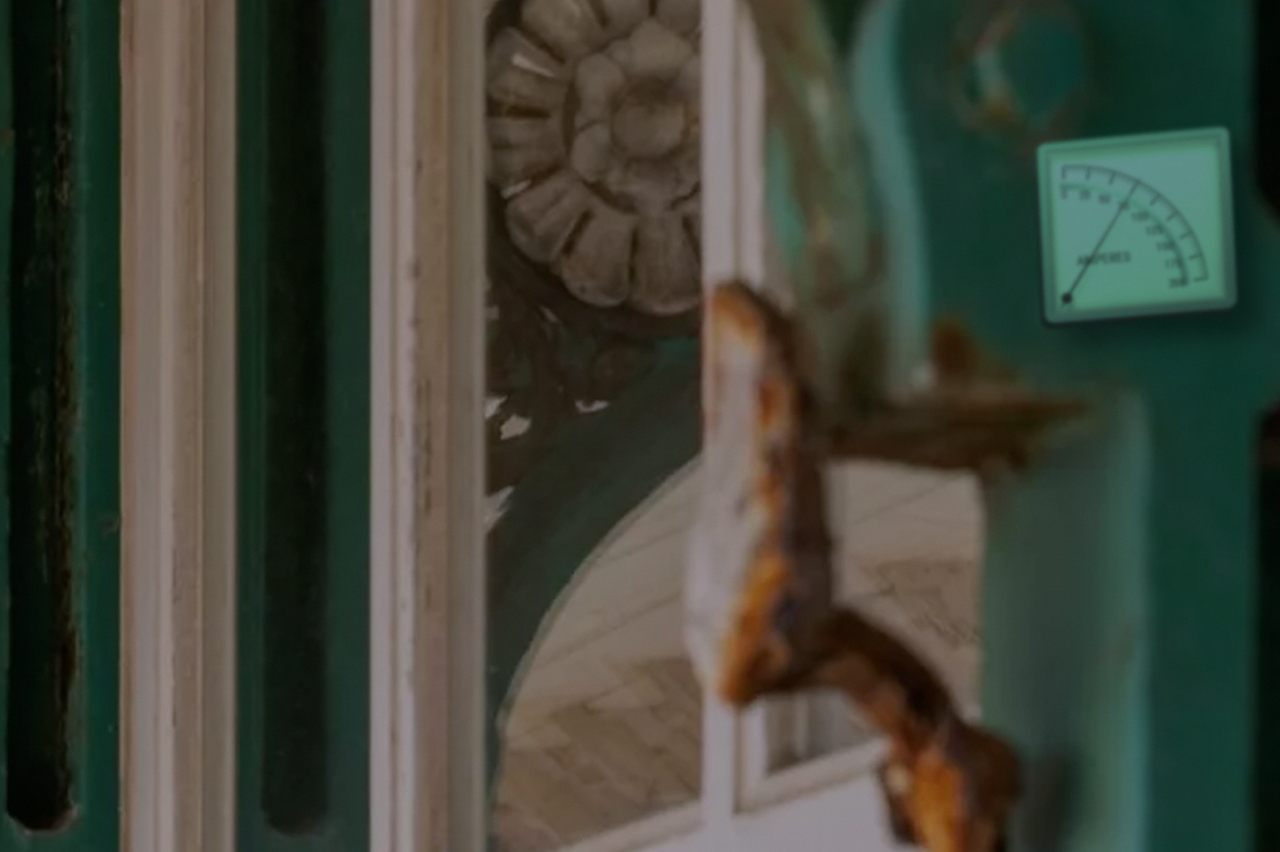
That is value=75 unit=A
